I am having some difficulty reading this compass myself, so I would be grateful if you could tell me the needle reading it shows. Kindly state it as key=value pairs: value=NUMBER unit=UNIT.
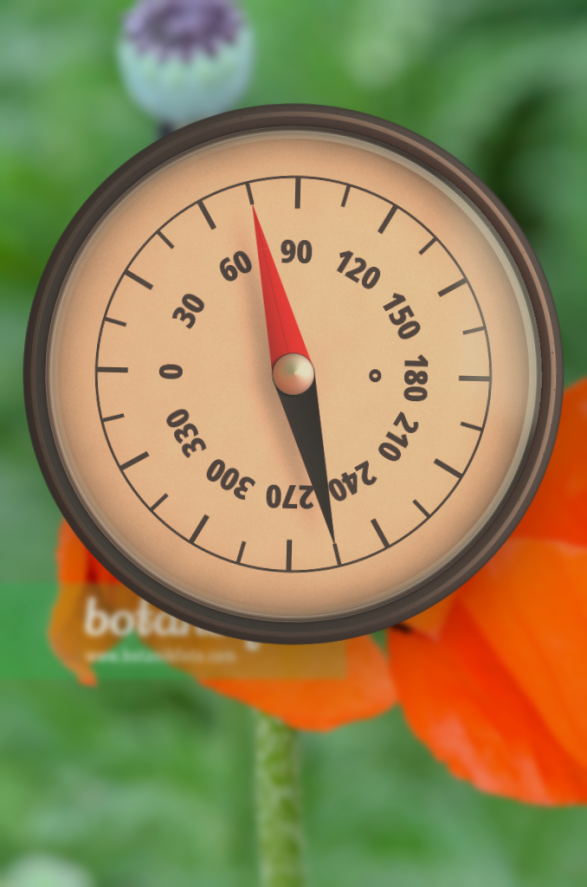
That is value=75 unit=°
